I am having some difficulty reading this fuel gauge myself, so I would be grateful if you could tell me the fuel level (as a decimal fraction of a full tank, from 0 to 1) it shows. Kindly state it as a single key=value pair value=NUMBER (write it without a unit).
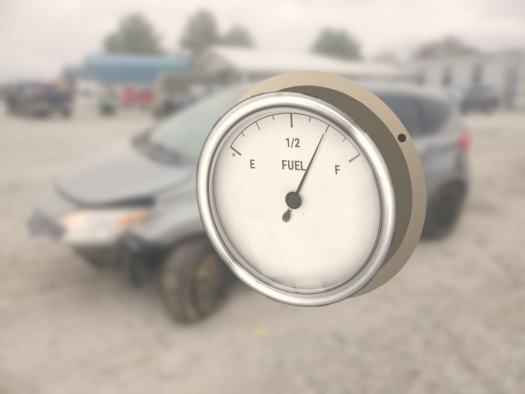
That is value=0.75
